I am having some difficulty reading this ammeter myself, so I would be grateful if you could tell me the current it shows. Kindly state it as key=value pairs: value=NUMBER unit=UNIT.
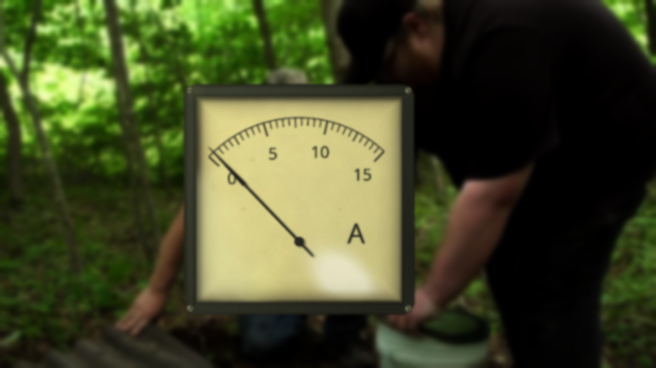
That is value=0.5 unit=A
